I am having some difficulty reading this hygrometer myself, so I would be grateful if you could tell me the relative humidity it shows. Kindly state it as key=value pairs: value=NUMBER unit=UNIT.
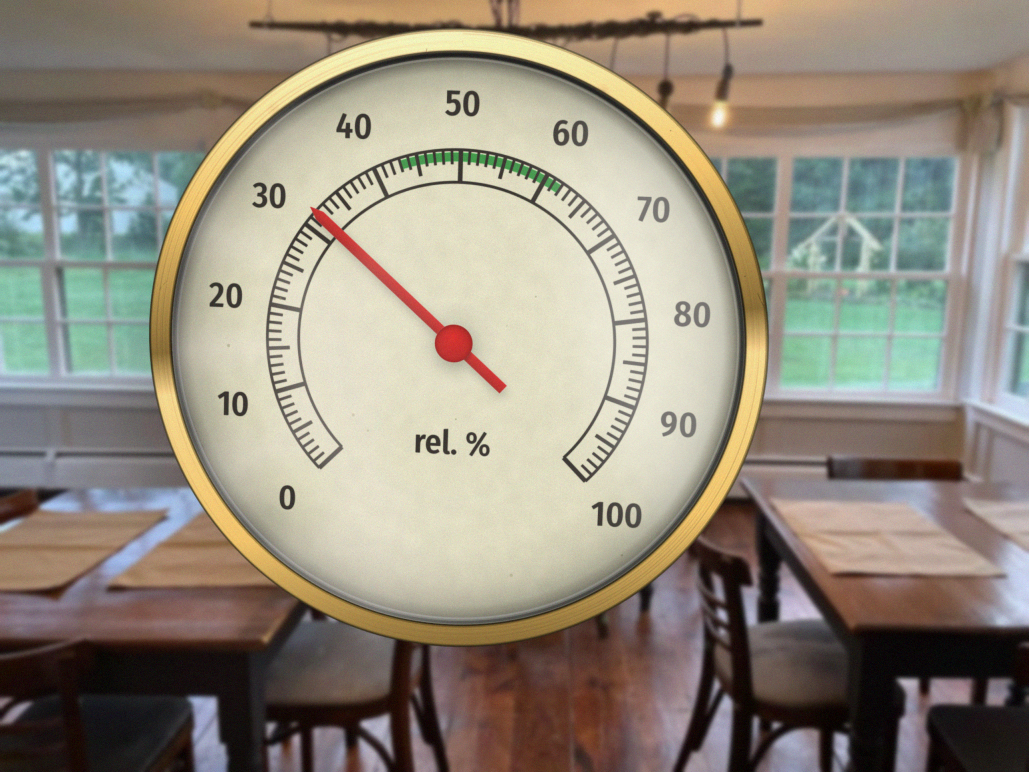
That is value=32 unit=%
